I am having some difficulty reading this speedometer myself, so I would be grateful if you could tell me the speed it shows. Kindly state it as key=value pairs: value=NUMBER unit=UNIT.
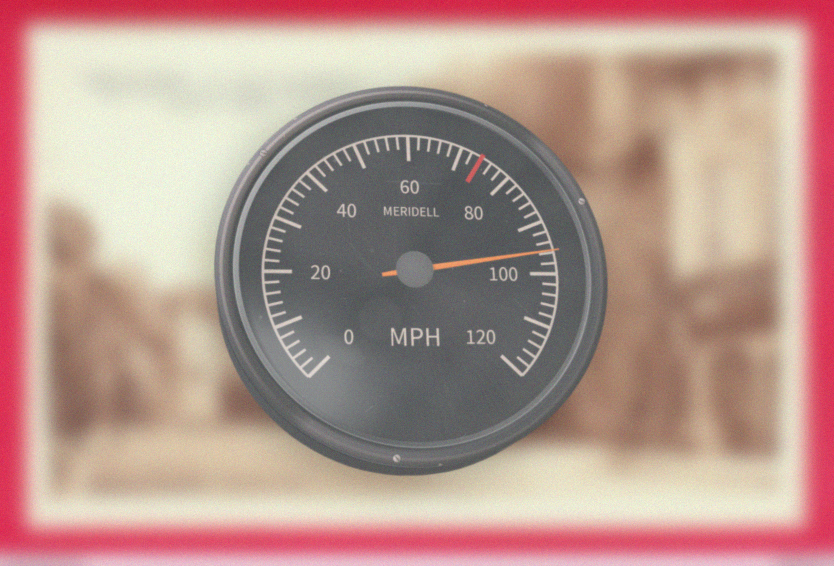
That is value=96 unit=mph
